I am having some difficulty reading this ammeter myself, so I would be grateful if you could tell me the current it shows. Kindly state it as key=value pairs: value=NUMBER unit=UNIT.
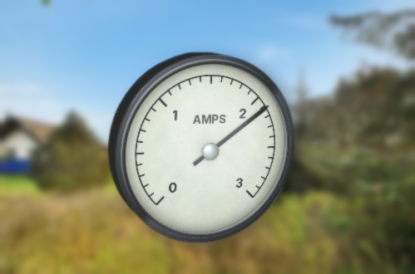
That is value=2.1 unit=A
